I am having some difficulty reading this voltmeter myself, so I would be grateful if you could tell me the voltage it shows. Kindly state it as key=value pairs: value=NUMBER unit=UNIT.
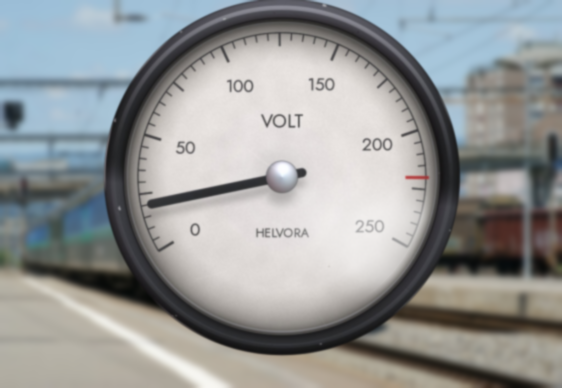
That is value=20 unit=V
